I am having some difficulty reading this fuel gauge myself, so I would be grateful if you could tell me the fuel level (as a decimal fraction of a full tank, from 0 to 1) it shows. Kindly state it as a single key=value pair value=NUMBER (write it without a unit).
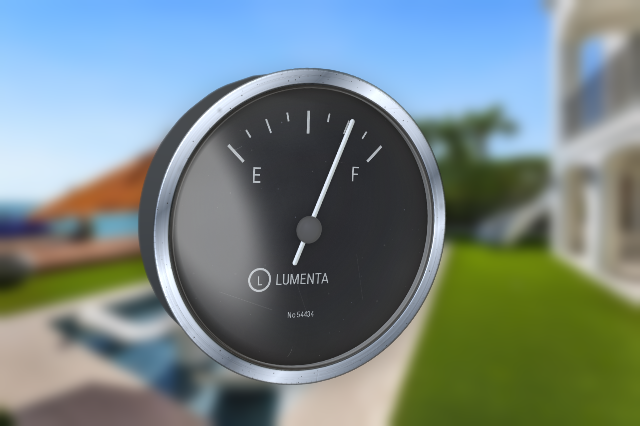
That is value=0.75
